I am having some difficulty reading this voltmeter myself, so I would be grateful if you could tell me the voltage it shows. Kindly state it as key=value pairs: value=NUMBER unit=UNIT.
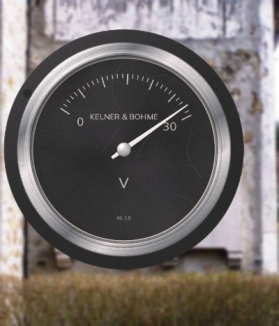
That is value=28 unit=V
